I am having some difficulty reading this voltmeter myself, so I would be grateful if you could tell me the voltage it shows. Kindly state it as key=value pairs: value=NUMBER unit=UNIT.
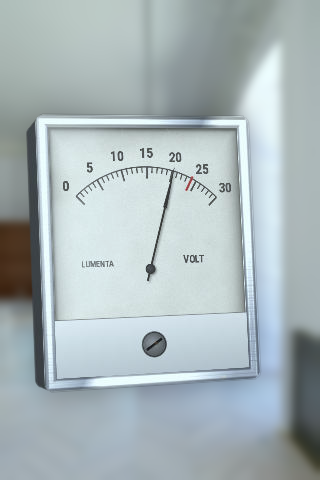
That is value=20 unit=V
